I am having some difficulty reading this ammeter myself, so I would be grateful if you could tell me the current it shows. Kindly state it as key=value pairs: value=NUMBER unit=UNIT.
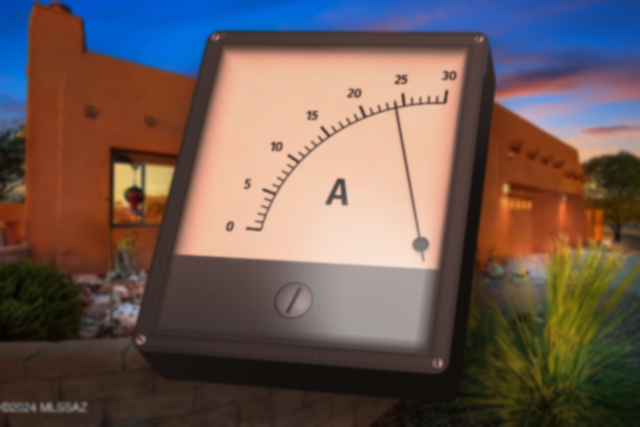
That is value=24 unit=A
